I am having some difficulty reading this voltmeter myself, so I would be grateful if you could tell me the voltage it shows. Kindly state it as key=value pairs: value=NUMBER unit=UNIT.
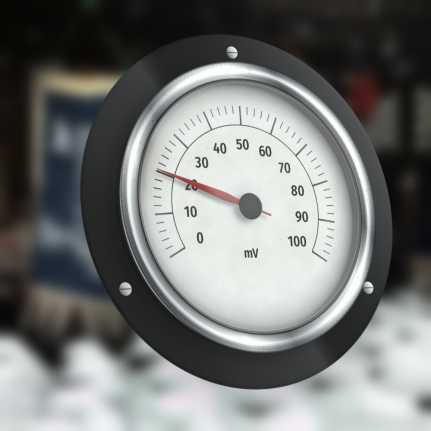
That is value=20 unit=mV
